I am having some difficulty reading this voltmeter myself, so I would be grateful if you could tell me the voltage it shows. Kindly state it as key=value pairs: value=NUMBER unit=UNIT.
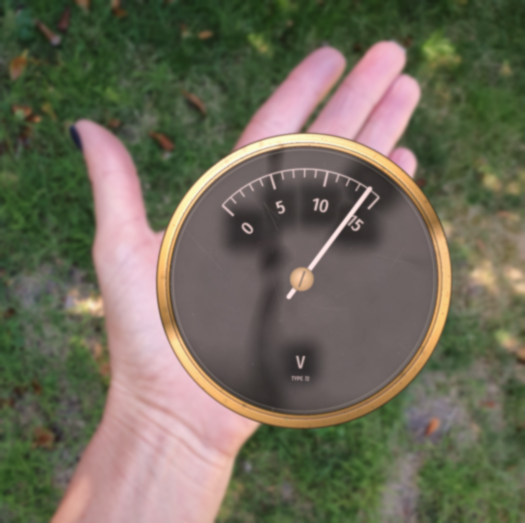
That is value=14 unit=V
